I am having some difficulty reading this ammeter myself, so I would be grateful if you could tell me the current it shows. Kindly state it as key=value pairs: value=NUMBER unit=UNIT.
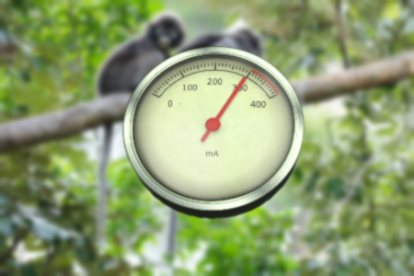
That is value=300 unit=mA
